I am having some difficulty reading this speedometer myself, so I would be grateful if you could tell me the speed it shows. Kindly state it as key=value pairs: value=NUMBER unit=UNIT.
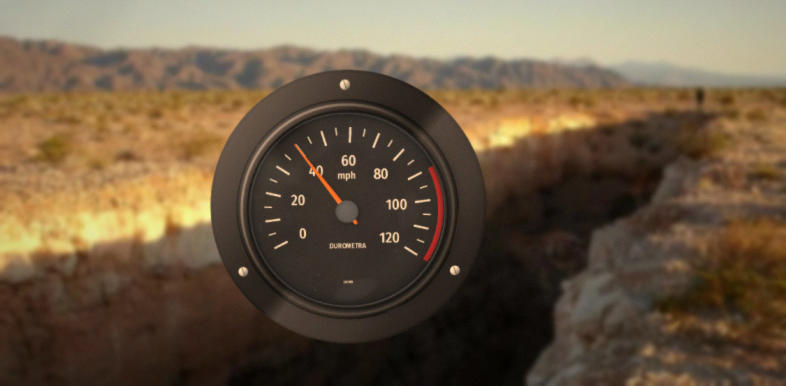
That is value=40 unit=mph
